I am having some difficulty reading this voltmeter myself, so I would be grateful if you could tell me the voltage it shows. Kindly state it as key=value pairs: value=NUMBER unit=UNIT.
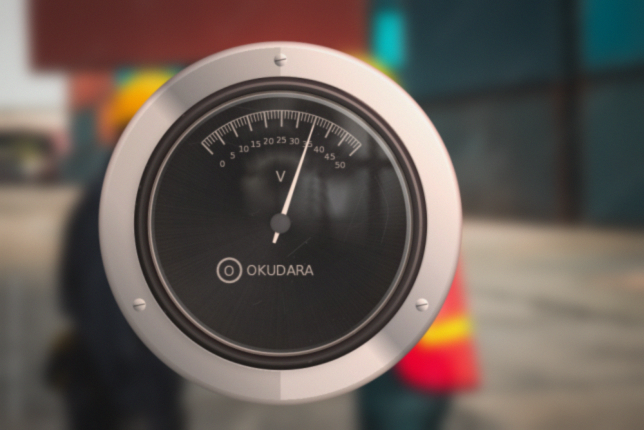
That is value=35 unit=V
